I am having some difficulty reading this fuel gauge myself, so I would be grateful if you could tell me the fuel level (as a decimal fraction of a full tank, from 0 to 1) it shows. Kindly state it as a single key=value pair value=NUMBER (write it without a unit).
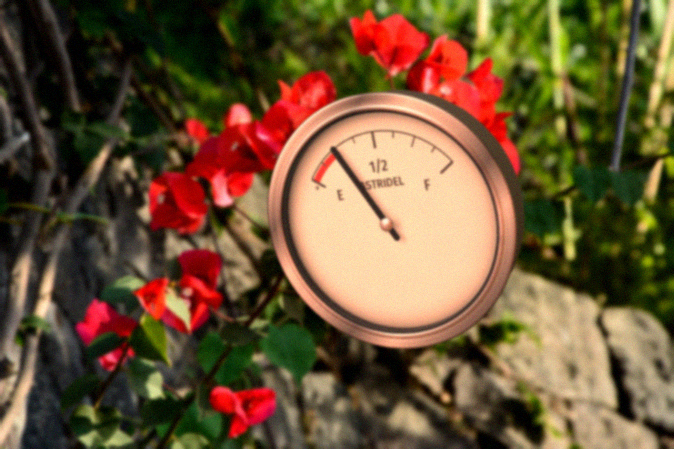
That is value=0.25
